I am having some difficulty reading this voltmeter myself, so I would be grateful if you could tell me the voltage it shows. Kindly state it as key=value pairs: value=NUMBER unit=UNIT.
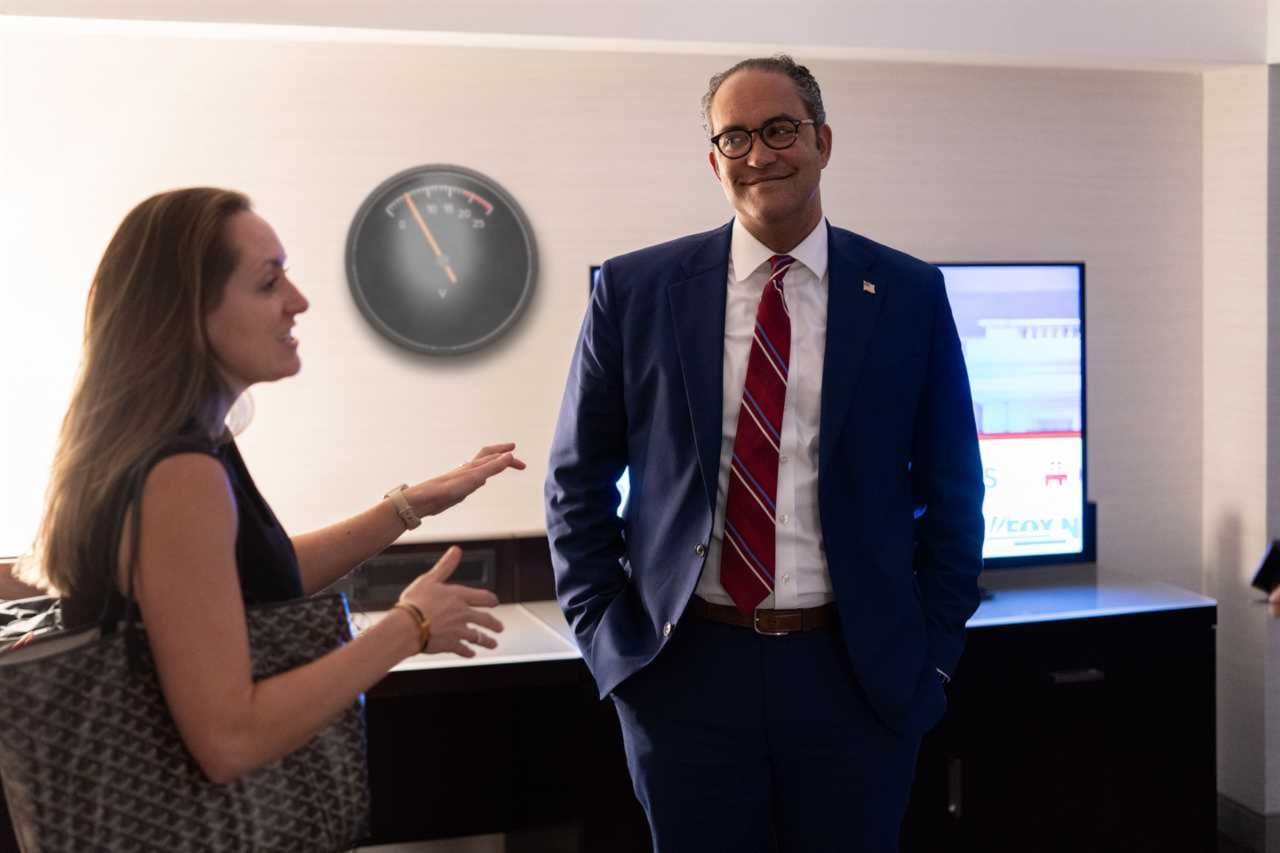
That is value=5 unit=V
